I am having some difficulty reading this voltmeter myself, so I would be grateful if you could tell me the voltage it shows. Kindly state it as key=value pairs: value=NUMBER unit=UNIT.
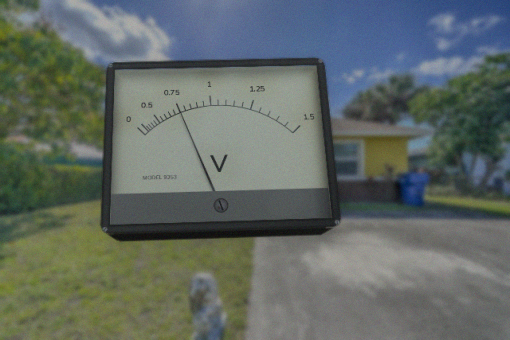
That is value=0.75 unit=V
